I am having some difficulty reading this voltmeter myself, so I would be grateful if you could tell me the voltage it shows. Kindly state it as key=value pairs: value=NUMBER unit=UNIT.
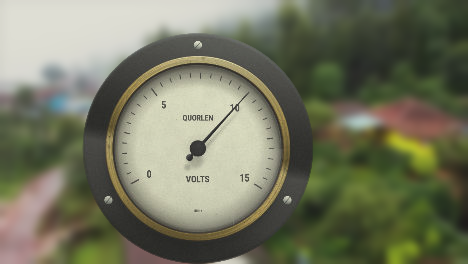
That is value=10 unit=V
